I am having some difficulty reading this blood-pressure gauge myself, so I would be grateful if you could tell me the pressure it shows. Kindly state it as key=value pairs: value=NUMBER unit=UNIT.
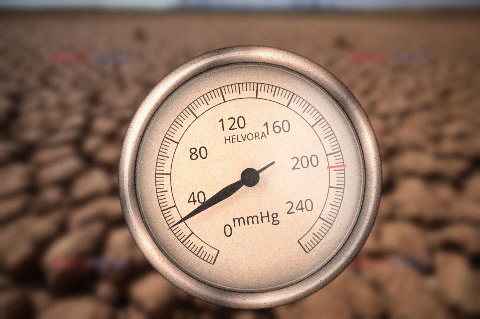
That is value=30 unit=mmHg
